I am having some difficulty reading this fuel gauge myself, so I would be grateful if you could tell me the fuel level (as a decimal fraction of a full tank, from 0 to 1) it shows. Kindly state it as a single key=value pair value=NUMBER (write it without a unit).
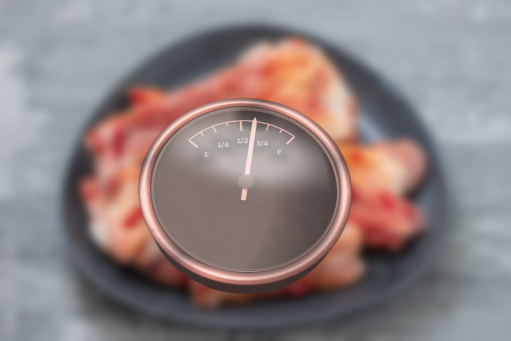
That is value=0.625
